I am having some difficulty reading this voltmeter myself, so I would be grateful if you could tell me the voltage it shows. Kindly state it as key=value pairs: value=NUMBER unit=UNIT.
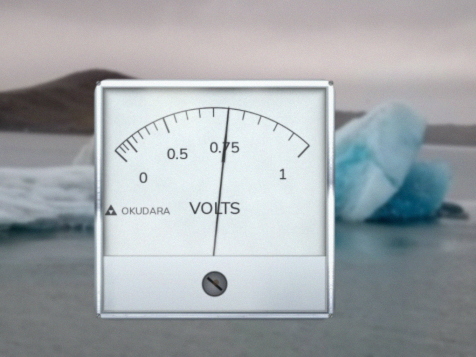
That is value=0.75 unit=V
